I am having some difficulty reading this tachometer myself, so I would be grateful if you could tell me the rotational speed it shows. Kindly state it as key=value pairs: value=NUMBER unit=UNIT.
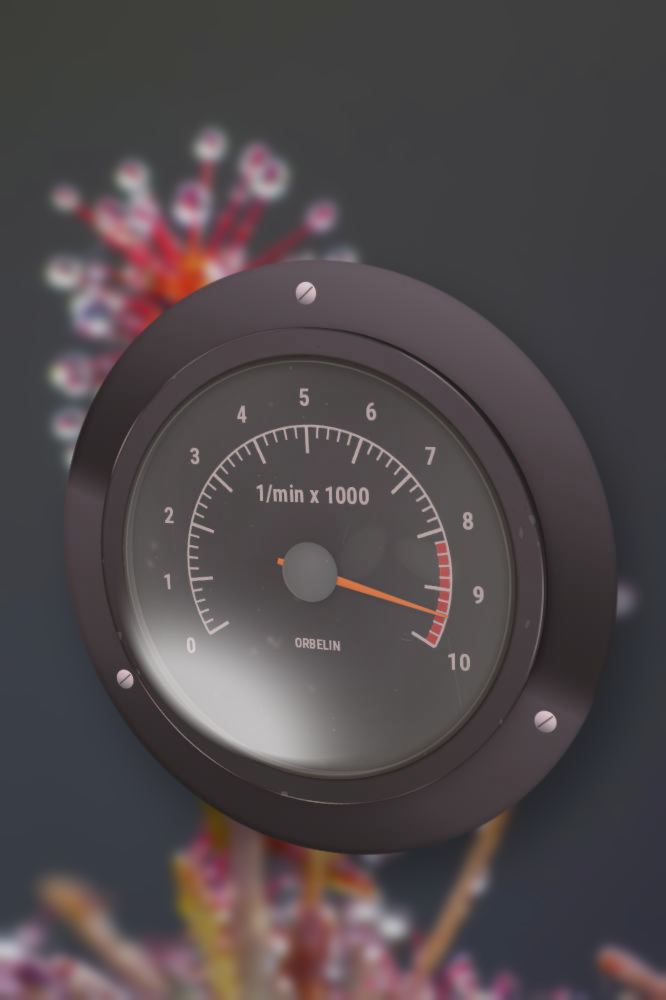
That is value=9400 unit=rpm
